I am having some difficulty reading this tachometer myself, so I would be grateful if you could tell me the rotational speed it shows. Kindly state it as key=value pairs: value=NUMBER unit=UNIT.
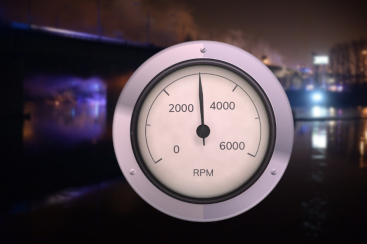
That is value=3000 unit=rpm
